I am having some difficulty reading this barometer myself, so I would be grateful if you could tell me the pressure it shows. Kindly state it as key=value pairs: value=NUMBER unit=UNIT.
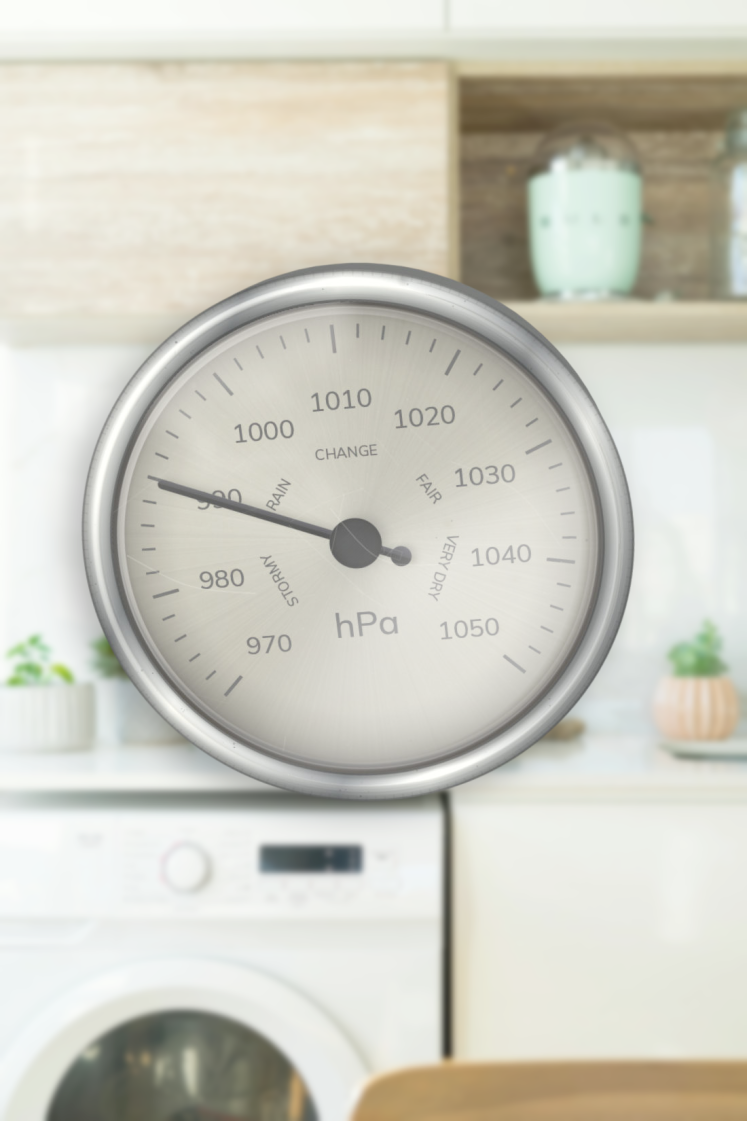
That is value=990 unit=hPa
